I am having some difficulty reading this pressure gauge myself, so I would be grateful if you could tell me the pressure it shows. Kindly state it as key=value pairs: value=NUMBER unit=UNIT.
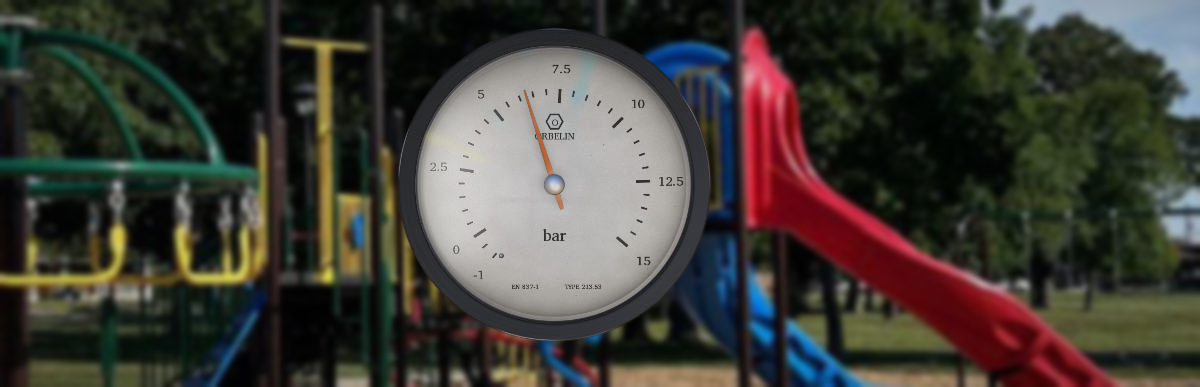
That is value=6.25 unit=bar
